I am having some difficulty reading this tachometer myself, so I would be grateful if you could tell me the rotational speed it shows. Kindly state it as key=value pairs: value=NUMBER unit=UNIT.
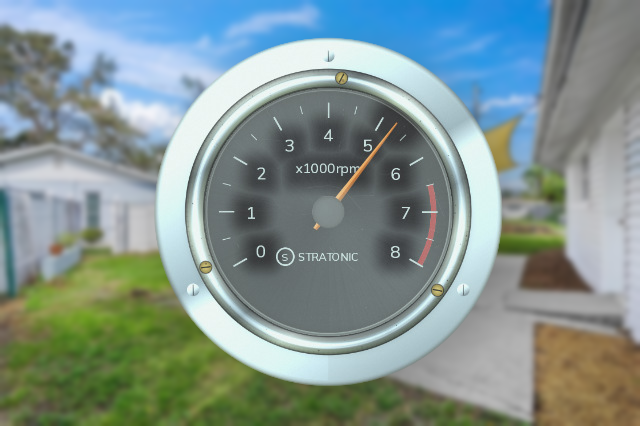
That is value=5250 unit=rpm
